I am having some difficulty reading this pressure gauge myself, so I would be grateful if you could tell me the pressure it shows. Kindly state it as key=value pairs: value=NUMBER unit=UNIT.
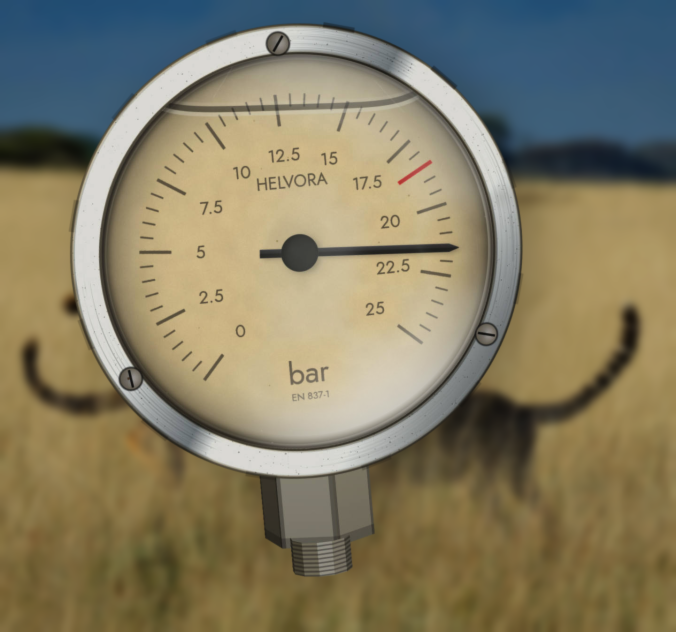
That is value=21.5 unit=bar
